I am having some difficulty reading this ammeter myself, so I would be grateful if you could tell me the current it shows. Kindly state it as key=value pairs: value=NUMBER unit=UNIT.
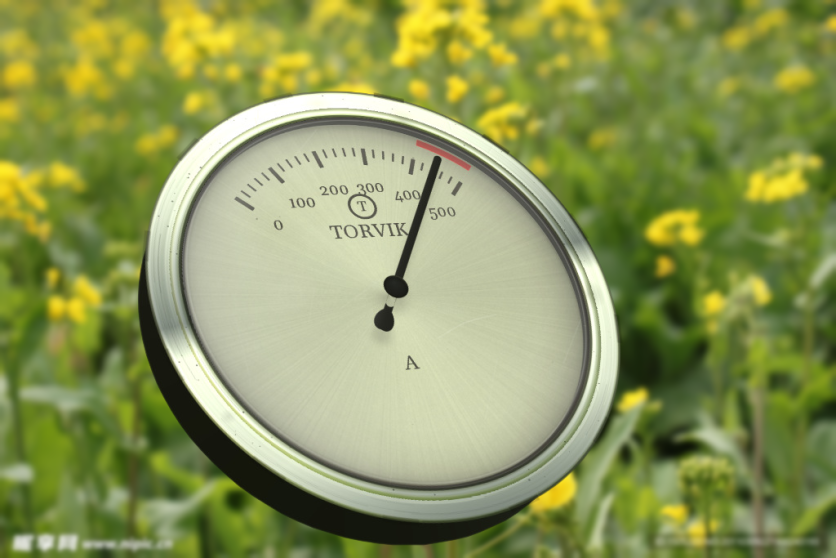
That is value=440 unit=A
